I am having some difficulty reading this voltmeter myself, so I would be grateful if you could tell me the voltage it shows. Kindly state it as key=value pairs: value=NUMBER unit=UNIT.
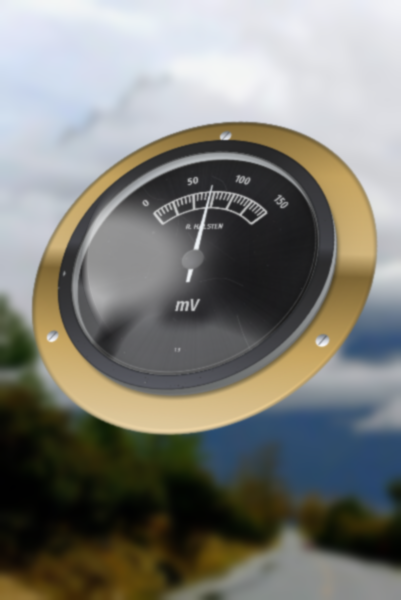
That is value=75 unit=mV
